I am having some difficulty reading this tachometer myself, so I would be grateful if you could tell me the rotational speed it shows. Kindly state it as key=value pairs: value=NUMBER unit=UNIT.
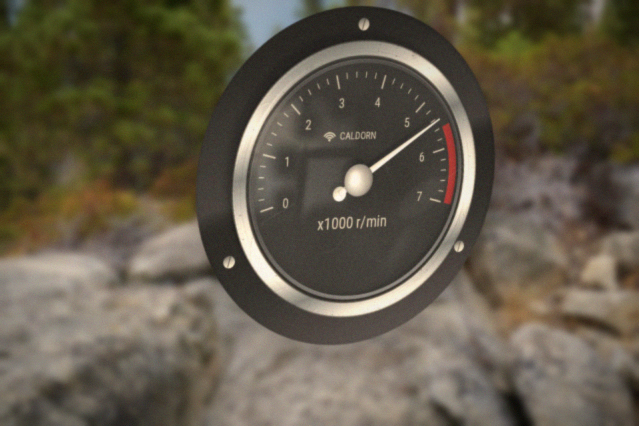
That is value=5400 unit=rpm
